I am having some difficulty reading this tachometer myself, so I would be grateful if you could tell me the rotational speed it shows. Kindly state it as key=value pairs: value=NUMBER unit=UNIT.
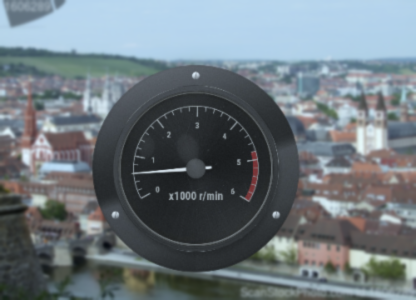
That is value=600 unit=rpm
